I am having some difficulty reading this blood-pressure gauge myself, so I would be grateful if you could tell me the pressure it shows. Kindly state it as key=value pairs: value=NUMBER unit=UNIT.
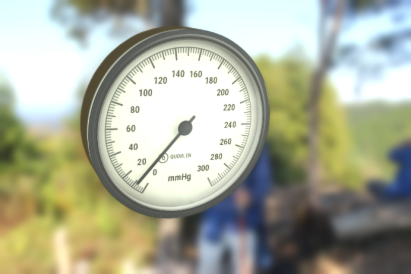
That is value=10 unit=mmHg
